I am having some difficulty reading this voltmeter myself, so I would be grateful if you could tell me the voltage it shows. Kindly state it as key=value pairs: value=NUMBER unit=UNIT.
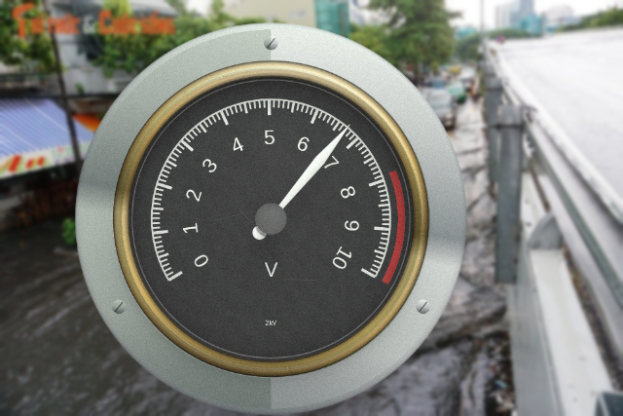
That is value=6.7 unit=V
